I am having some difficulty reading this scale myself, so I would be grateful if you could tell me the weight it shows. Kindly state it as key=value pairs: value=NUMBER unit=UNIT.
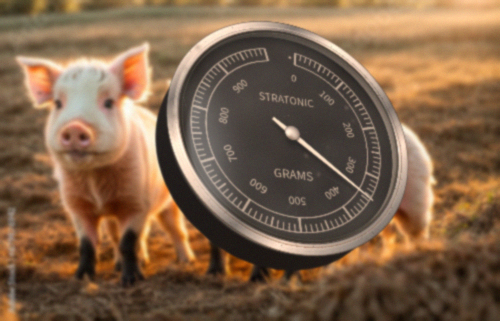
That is value=350 unit=g
